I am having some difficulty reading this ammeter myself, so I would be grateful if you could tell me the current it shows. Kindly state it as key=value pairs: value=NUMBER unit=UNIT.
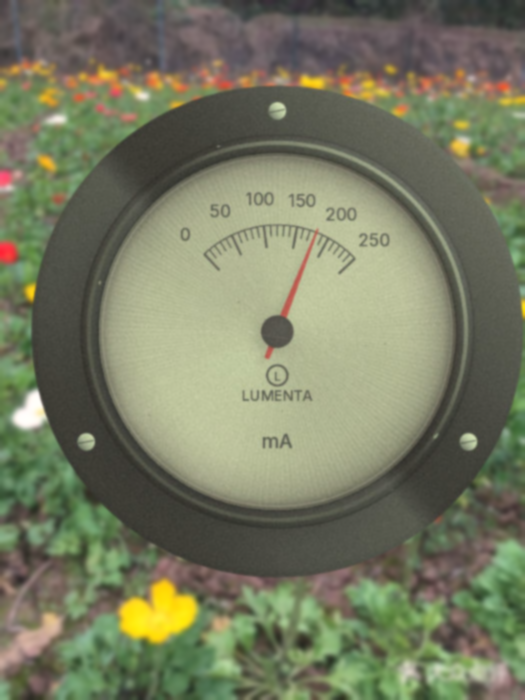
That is value=180 unit=mA
